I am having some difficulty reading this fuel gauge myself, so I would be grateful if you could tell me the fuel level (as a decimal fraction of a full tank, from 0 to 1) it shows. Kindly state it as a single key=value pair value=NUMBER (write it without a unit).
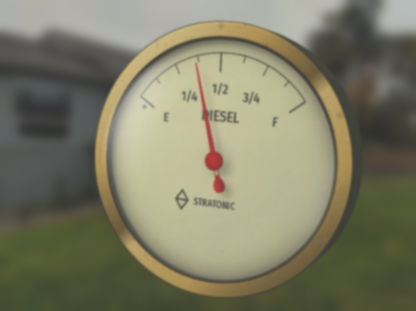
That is value=0.375
